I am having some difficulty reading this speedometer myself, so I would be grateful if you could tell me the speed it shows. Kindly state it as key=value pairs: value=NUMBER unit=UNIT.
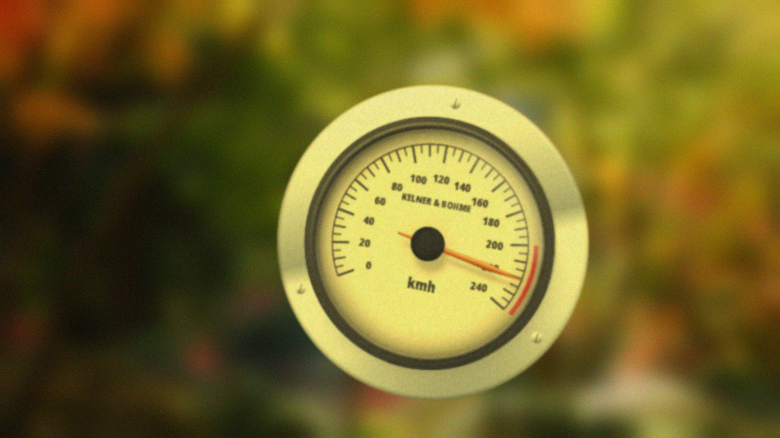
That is value=220 unit=km/h
